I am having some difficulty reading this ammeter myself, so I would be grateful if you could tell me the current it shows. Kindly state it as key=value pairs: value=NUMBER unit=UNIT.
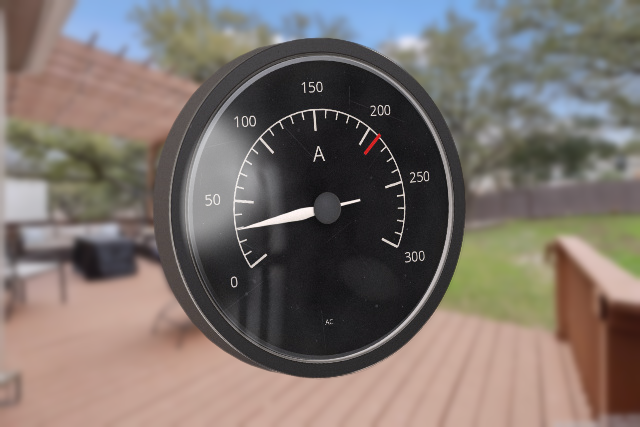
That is value=30 unit=A
